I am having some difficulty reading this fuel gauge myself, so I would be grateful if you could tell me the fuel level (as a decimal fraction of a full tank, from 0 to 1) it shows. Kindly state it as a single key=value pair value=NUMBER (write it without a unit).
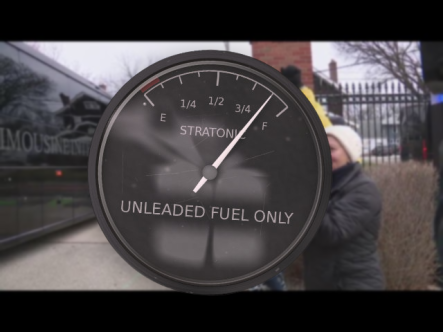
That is value=0.875
